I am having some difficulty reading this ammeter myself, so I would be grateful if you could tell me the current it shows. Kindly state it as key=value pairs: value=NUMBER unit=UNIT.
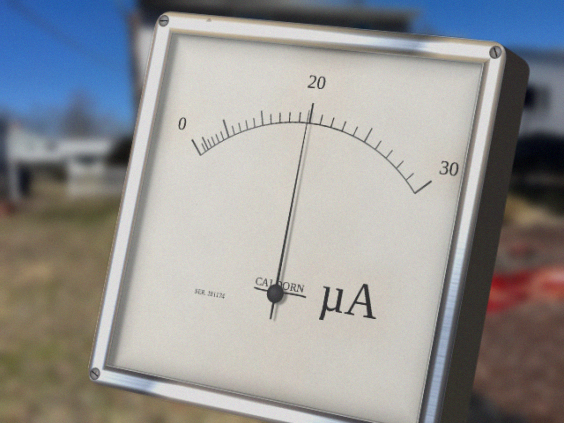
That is value=20 unit=µA
